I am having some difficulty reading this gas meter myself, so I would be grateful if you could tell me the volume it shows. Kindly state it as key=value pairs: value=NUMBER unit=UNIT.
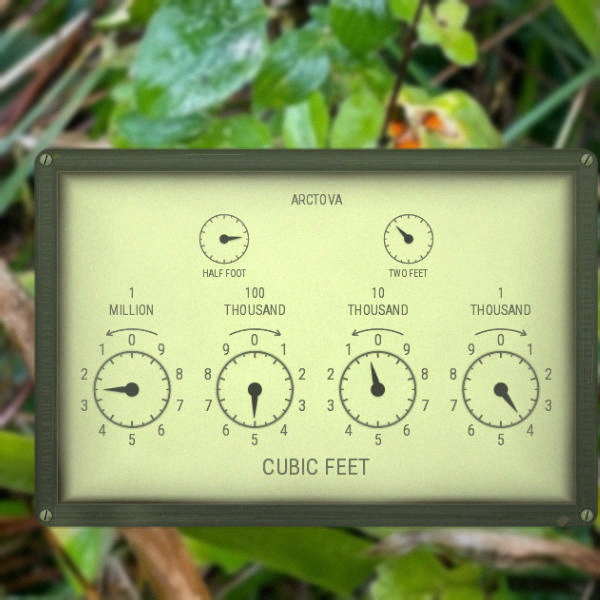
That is value=250400 unit=ft³
